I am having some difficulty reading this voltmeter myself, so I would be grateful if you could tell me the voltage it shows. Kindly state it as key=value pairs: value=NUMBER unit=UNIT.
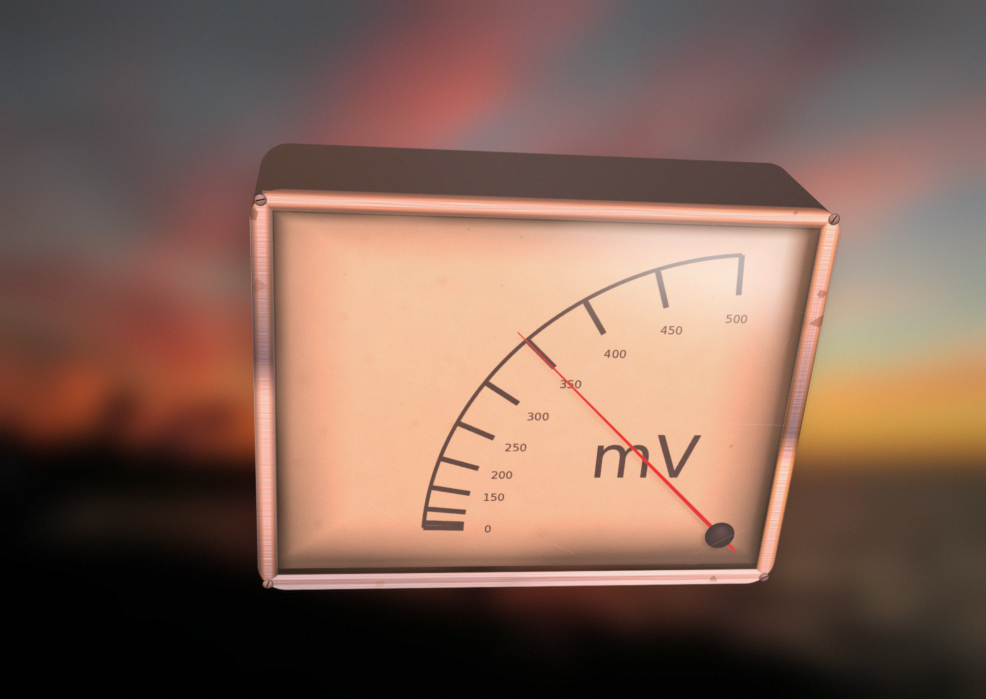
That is value=350 unit=mV
